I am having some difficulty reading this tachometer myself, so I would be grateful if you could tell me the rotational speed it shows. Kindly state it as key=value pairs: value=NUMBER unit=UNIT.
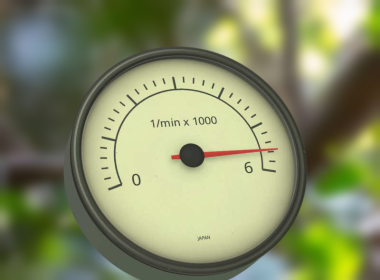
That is value=5600 unit=rpm
